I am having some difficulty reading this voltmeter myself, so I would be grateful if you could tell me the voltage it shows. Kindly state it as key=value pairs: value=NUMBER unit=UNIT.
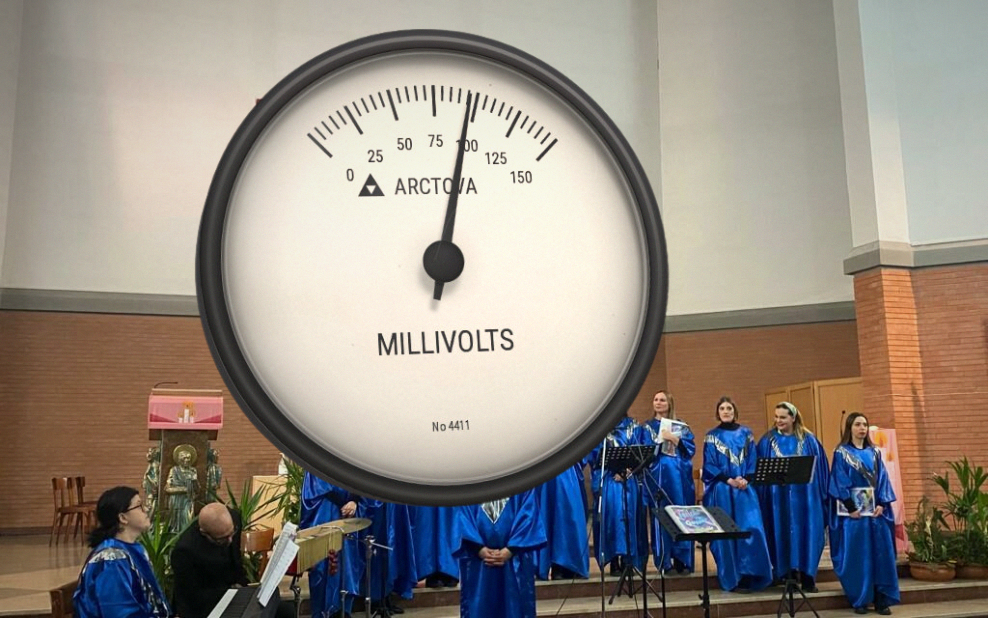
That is value=95 unit=mV
